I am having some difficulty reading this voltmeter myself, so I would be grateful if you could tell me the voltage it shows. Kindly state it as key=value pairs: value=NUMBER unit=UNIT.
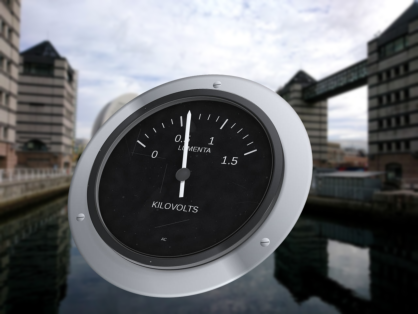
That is value=0.6 unit=kV
